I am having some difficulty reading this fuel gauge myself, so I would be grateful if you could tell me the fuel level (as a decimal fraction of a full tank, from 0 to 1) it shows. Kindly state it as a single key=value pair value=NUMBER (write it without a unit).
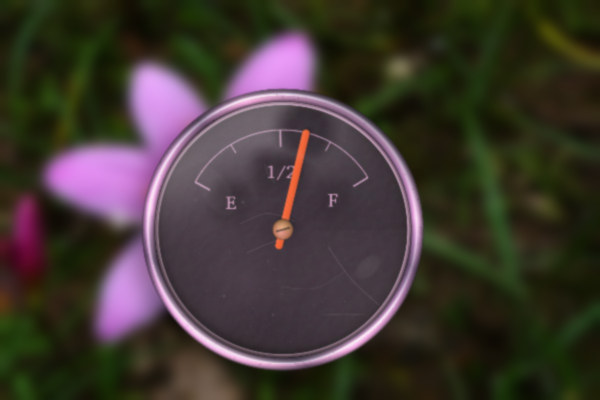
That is value=0.625
